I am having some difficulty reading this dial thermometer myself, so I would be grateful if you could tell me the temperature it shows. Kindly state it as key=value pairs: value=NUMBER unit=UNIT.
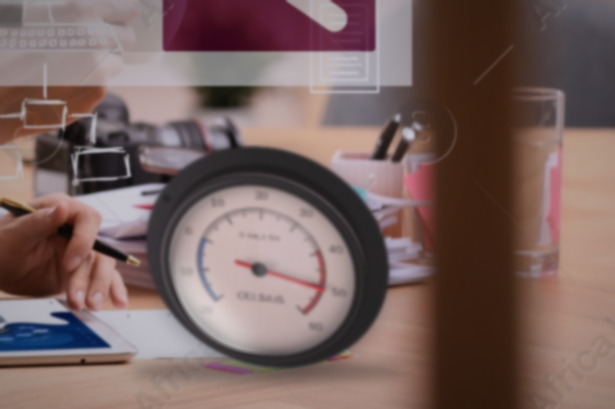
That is value=50 unit=°C
